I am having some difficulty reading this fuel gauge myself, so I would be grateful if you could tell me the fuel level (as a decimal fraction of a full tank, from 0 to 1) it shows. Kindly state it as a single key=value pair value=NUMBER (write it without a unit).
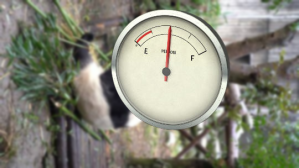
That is value=0.5
